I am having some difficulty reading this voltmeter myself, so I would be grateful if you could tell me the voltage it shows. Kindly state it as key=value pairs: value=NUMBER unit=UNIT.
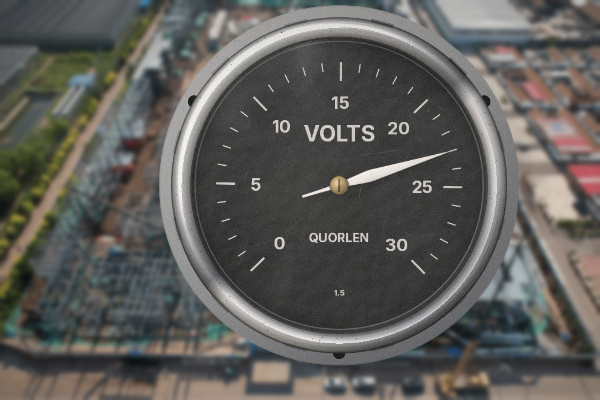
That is value=23 unit=V
